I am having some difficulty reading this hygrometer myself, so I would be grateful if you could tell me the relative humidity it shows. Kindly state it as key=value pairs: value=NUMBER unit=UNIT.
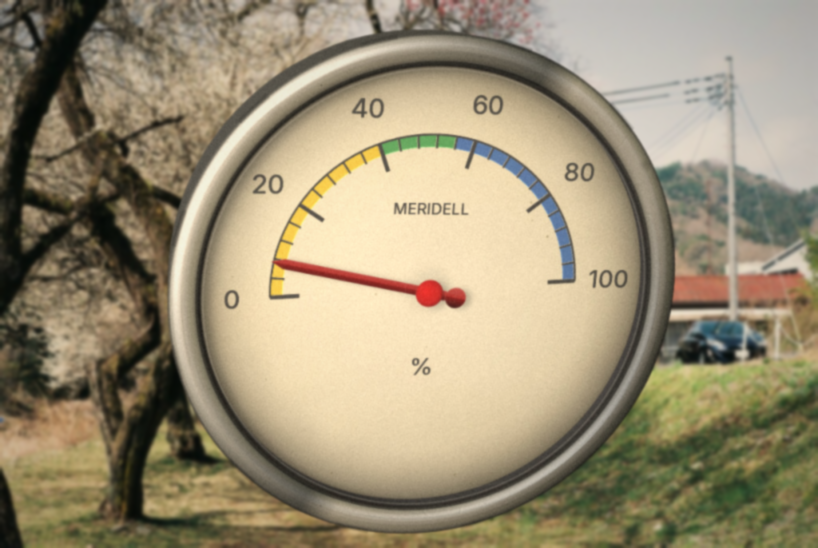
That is value=8 unit=%
